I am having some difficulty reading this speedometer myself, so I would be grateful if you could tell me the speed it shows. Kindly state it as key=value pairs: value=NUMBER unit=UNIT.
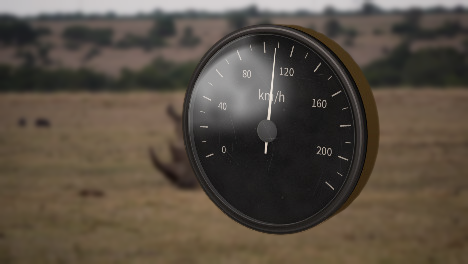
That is value=110 unit=km/h
